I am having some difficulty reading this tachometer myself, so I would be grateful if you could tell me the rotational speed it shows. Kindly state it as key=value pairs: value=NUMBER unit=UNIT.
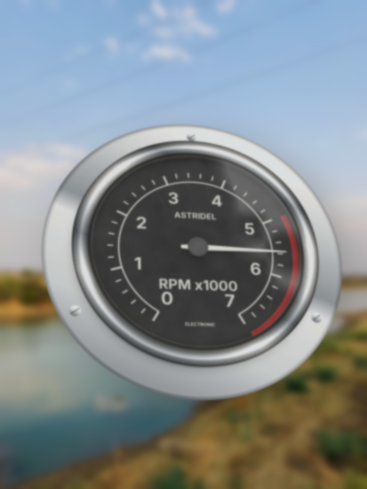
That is value=5600 unit=rpm
